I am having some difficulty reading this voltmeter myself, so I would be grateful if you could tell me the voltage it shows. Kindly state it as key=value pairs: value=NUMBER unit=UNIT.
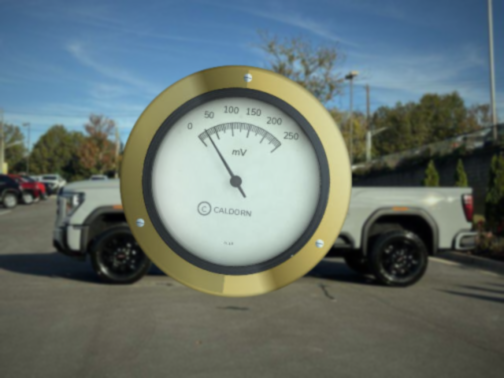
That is value=25 unit=mV
